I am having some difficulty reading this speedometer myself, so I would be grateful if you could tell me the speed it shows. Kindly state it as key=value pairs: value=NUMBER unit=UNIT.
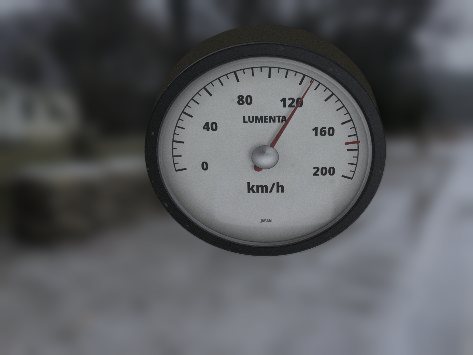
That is value=125 unit=km/h
